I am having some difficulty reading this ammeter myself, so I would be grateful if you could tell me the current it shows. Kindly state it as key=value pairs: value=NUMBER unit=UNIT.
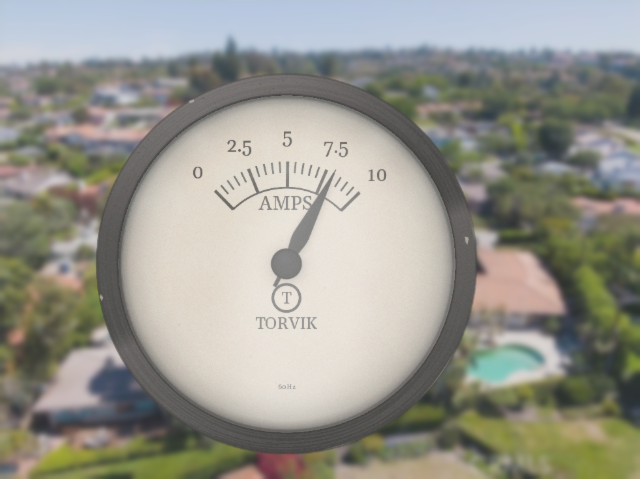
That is value=8 unit=A
